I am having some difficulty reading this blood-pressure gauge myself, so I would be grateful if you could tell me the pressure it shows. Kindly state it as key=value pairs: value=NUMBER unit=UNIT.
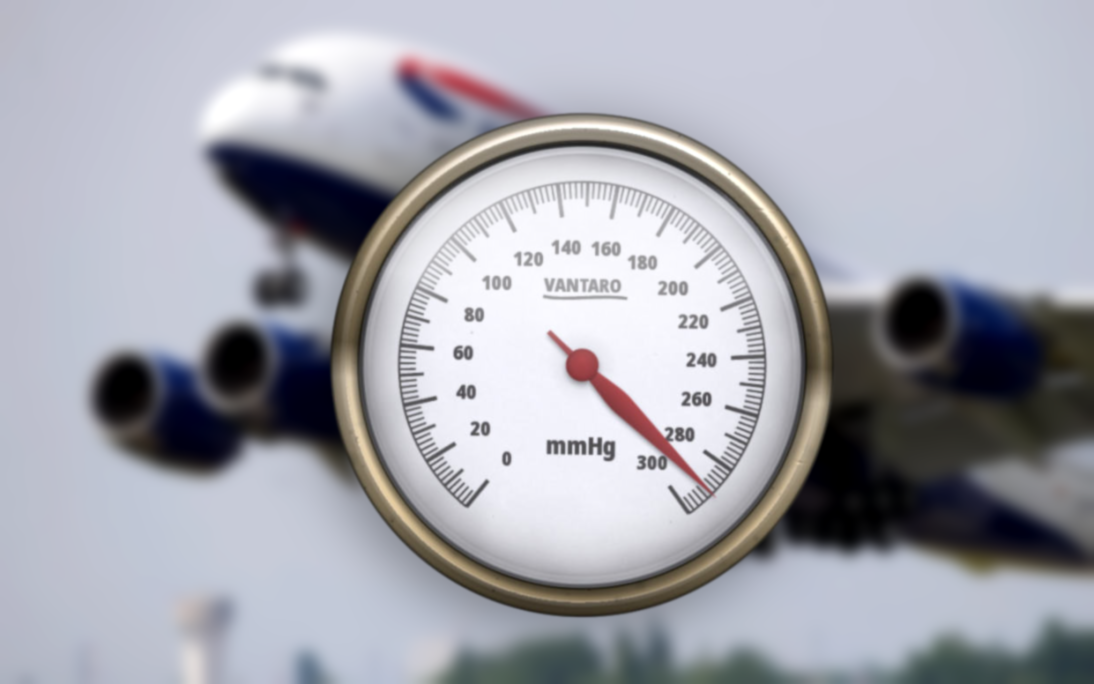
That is value=290 unit=mmHg
